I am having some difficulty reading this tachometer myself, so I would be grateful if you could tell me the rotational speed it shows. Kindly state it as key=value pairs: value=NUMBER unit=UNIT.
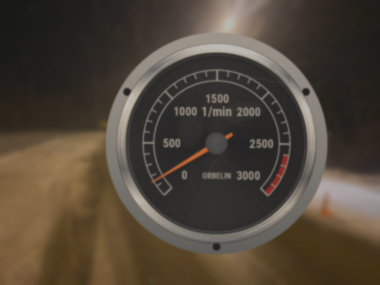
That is value=150 unit=rpm
